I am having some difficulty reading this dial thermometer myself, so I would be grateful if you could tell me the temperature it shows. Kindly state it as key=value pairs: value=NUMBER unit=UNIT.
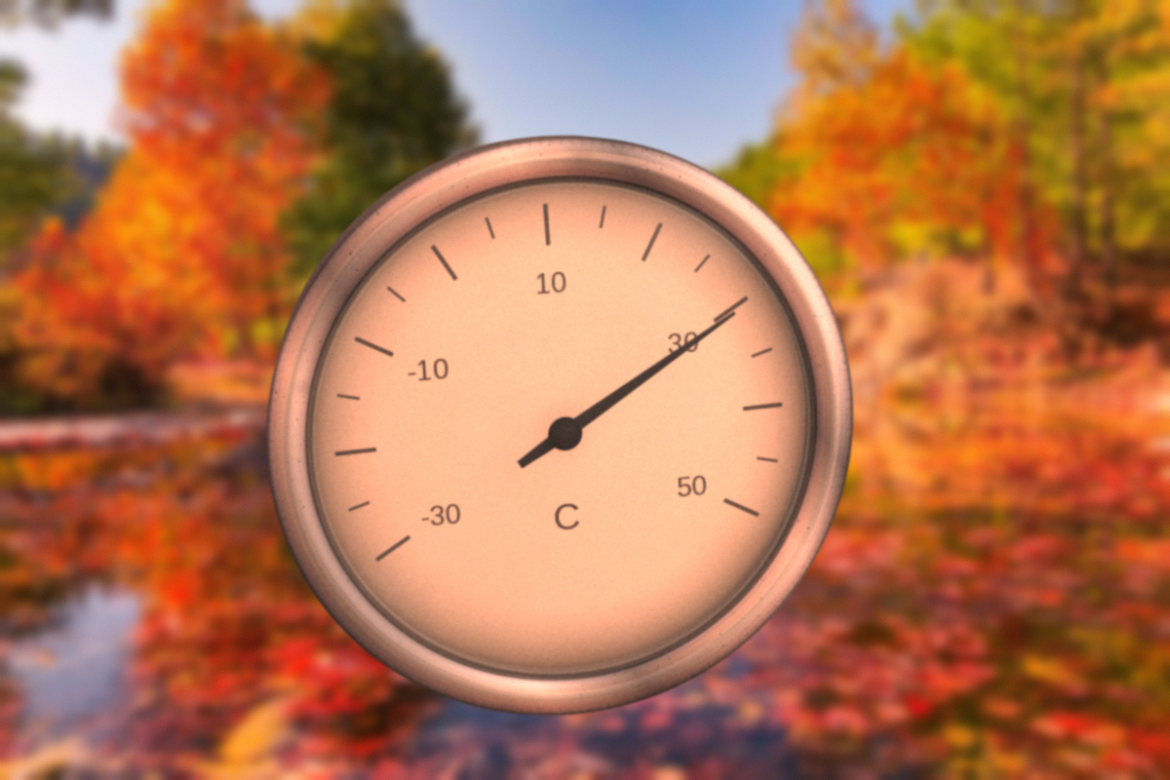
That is value=30 unit=°C
